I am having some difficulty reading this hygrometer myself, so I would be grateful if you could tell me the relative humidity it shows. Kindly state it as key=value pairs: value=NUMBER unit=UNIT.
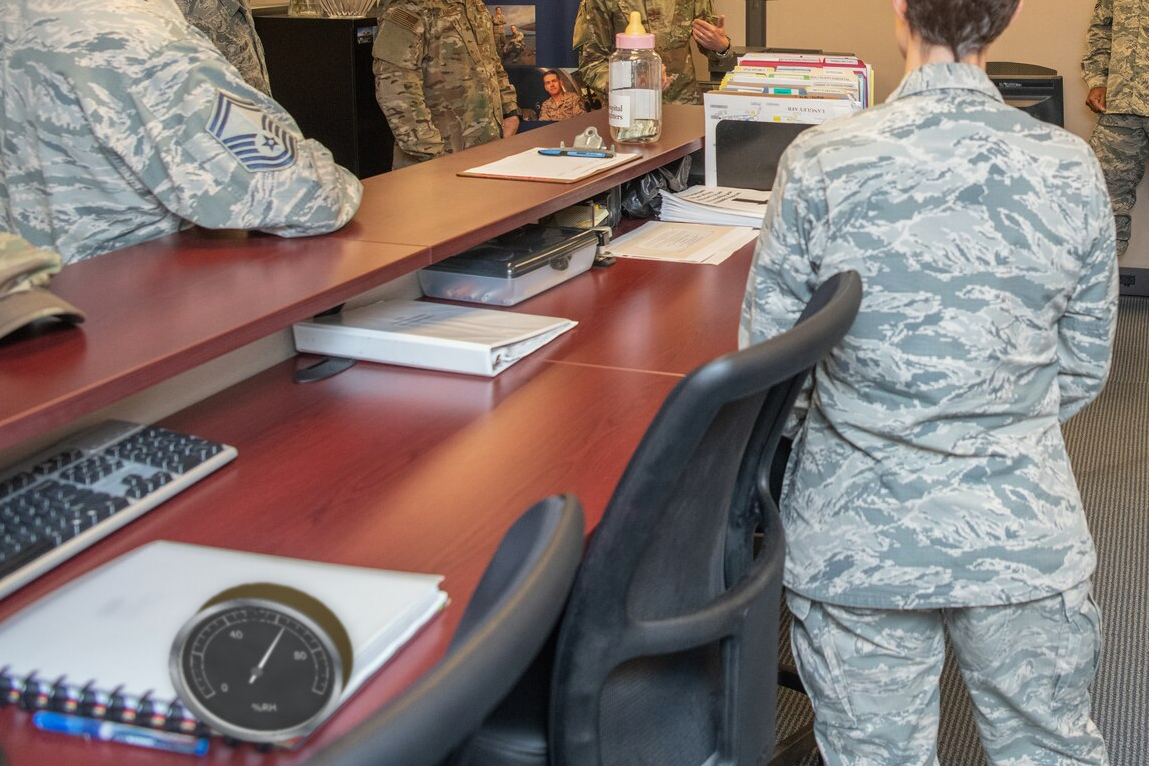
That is value=64 unit=%
